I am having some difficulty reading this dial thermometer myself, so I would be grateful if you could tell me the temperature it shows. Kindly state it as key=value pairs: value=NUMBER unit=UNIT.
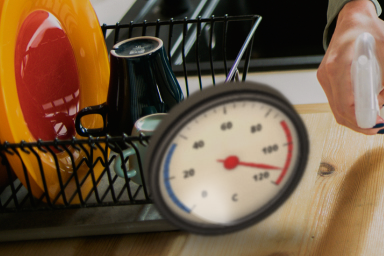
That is value=112 unit=°C
